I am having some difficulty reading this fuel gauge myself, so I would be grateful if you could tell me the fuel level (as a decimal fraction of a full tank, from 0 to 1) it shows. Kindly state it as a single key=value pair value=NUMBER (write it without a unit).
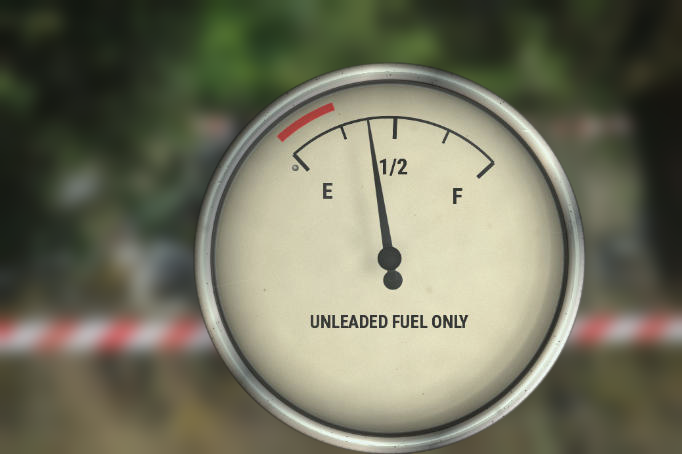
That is value=0.375
